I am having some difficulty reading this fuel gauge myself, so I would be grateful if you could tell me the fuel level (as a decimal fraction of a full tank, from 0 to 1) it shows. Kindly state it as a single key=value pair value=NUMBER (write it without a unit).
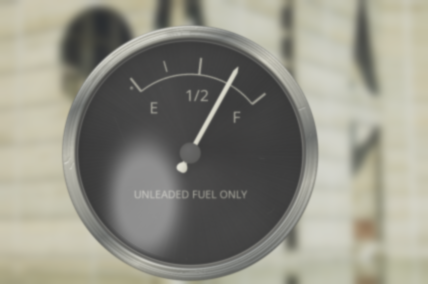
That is value=0.75
